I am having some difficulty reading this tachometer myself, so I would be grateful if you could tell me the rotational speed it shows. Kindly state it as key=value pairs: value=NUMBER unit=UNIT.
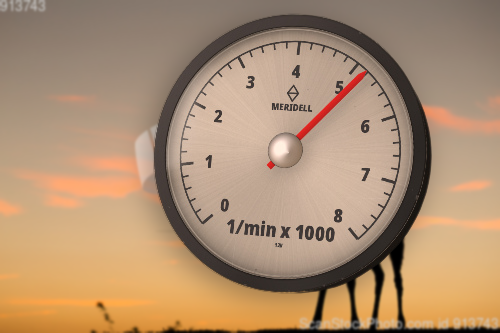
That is value=5200 unit=rpm
